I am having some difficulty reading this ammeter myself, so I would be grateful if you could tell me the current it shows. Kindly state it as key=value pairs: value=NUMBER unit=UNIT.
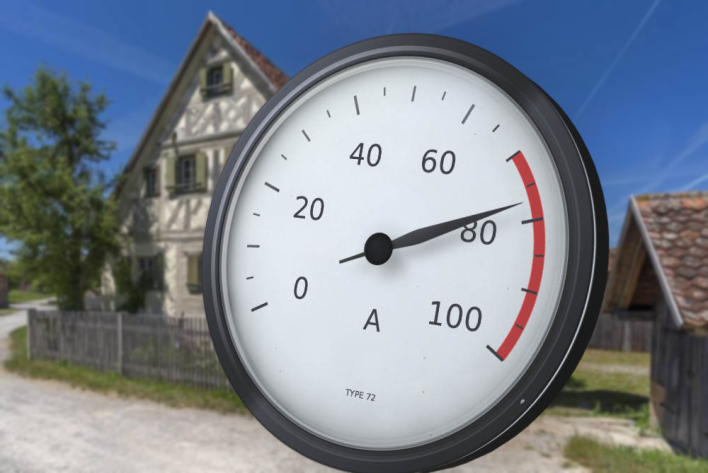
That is value=77.5 unit=A
